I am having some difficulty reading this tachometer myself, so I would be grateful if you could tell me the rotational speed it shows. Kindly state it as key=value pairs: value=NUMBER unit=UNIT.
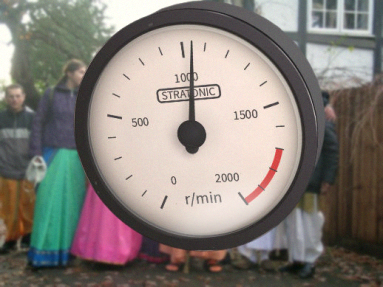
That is value=1050 unit=rpm
